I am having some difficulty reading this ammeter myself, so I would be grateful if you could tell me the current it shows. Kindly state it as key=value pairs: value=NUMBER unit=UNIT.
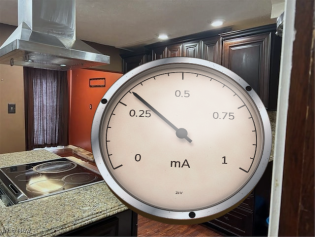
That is value=0.3 unit=mA
